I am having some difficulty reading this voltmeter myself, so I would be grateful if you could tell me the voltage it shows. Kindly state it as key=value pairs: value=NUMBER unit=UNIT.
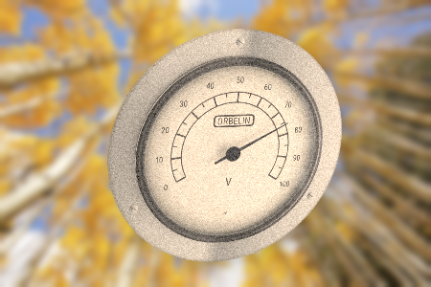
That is value=75 unit=V
